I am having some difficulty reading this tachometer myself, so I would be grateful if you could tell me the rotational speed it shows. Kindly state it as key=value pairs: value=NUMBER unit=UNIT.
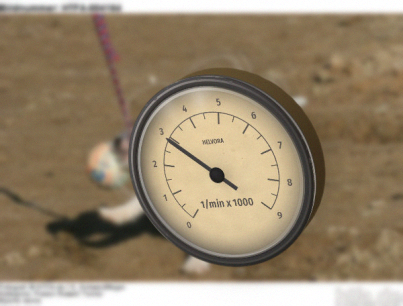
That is value=3000 unit=rpm
